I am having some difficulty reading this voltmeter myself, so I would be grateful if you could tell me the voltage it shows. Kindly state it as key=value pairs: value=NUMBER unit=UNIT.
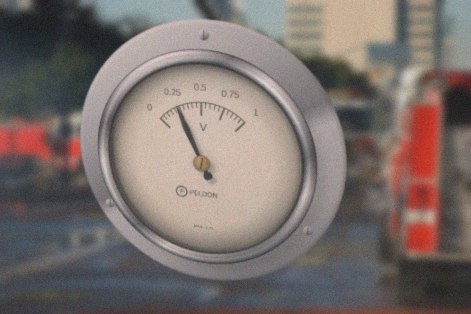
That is value=0.25 unit=V
